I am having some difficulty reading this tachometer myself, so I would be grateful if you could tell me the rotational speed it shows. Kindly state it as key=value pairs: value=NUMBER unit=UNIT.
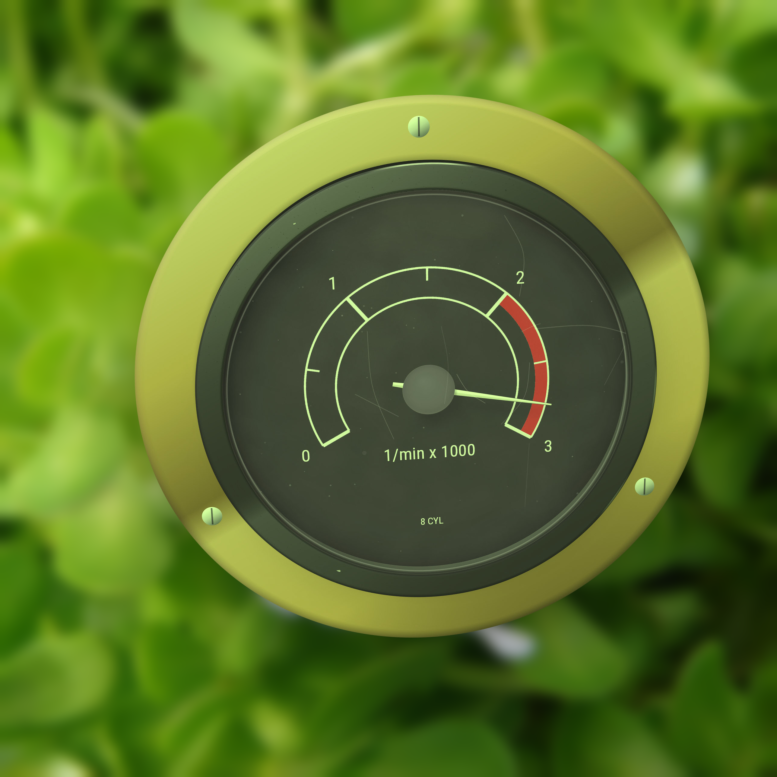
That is value=2750 unit=rpm
